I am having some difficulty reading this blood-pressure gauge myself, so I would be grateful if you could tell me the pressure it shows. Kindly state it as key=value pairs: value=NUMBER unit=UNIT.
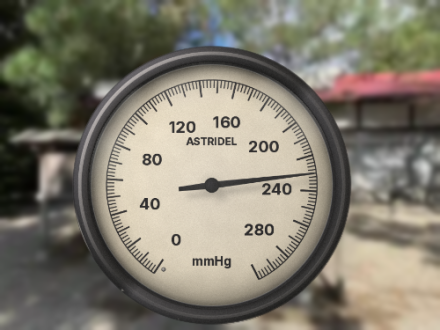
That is value=230 unit=mmHg
